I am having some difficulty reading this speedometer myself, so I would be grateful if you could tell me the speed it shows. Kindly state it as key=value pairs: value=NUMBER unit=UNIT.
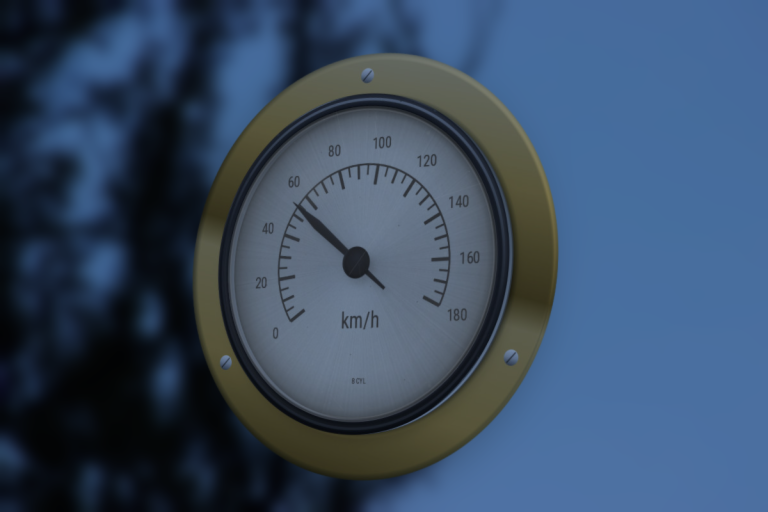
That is value=55 unit=km/h
